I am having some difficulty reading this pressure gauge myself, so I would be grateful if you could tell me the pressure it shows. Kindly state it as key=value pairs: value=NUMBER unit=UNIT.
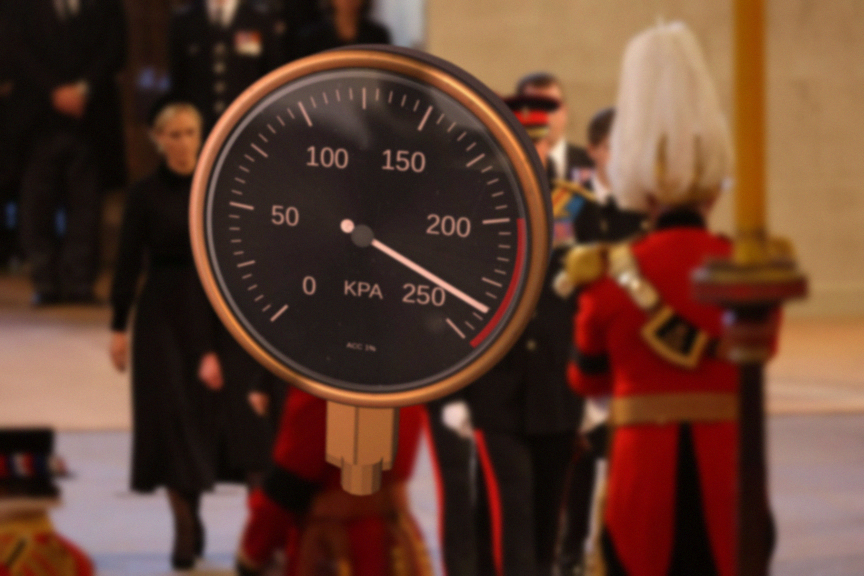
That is value=235 unit=kPa
